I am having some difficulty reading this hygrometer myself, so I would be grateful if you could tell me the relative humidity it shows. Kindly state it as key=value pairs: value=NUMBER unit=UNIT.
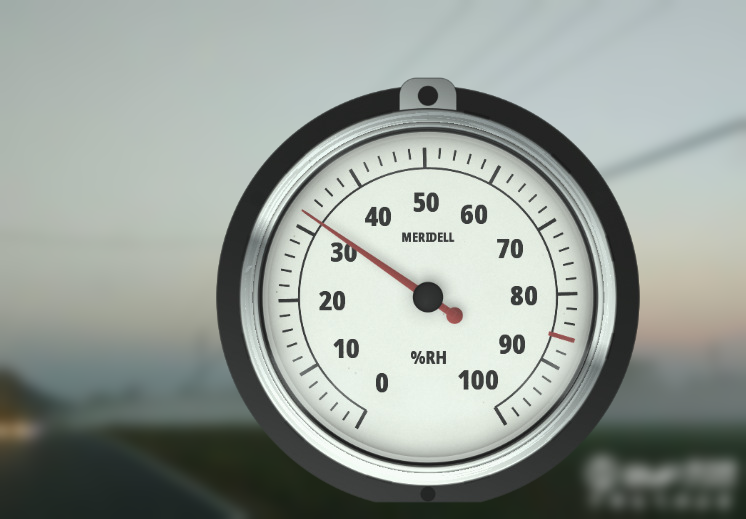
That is value=32 unit=%
